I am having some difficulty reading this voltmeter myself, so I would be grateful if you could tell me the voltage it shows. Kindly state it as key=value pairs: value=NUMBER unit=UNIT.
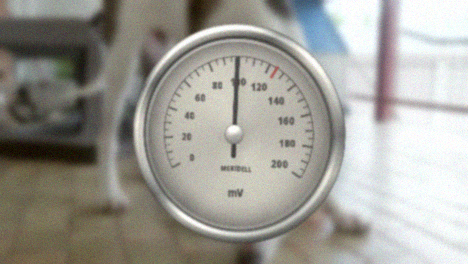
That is value=100 unit=mV
